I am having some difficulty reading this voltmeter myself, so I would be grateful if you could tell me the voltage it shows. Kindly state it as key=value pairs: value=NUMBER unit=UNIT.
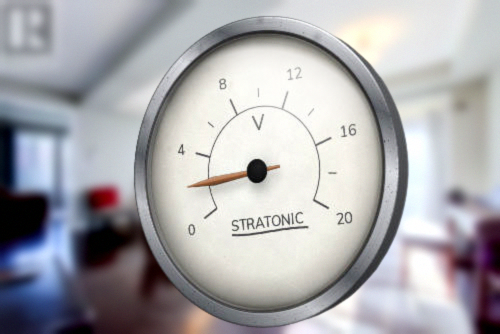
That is value=2 unit=V
